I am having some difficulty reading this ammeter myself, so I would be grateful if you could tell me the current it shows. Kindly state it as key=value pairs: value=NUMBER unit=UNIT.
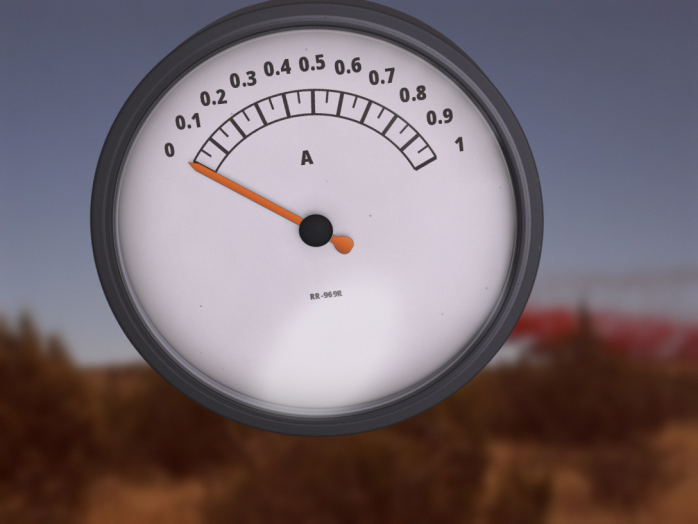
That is value=0 unit=A
